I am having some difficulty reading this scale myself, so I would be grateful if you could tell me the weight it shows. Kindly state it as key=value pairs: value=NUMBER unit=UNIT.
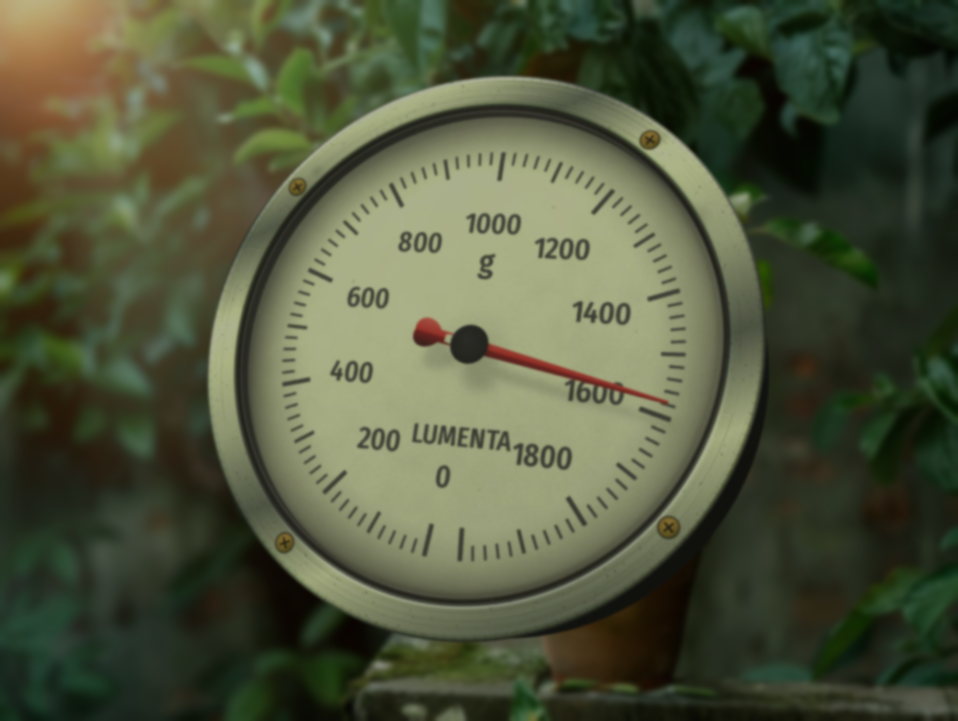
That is value=1580 unit=g
